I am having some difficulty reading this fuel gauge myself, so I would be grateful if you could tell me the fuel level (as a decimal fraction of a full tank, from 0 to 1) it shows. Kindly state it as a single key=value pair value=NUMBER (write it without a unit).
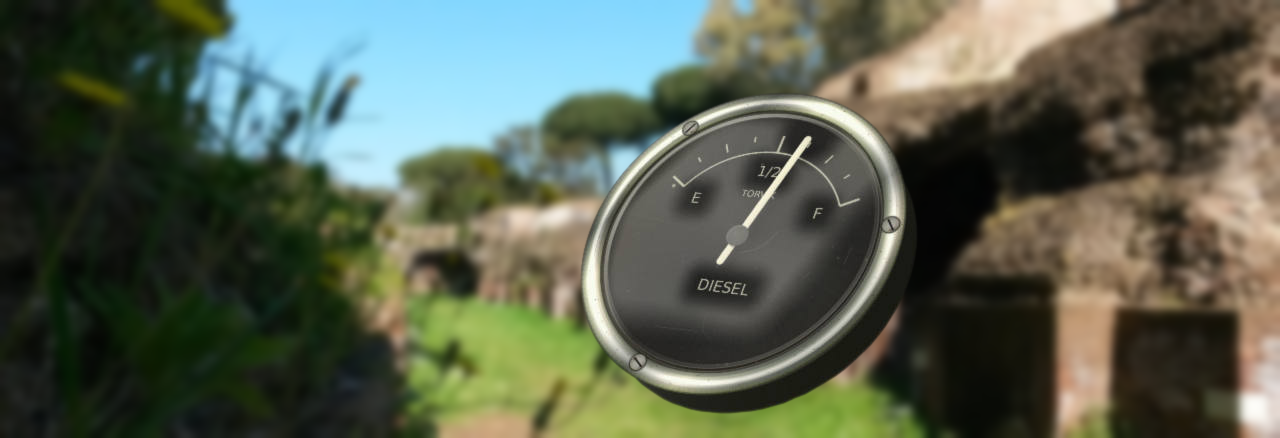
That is value=0.625
